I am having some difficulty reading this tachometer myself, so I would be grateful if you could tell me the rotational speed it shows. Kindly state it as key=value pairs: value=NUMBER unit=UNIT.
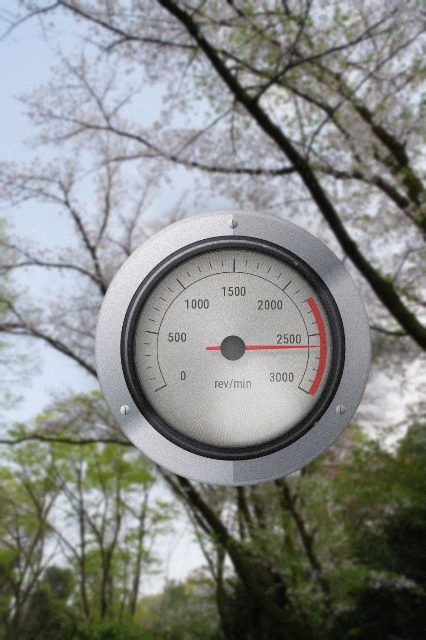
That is value=2600 unit=rpm
